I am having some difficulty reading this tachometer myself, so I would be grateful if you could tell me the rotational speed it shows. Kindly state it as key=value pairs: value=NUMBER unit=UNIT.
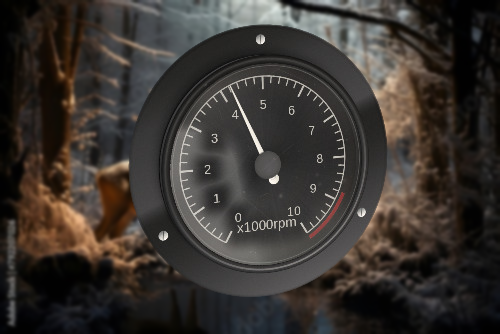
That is value=4200 unit=rpm
